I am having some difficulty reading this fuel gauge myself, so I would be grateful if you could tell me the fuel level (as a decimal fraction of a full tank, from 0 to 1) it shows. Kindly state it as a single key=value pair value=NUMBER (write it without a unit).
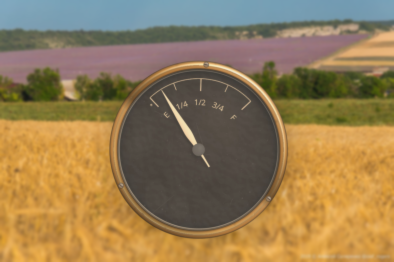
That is value=0.125
